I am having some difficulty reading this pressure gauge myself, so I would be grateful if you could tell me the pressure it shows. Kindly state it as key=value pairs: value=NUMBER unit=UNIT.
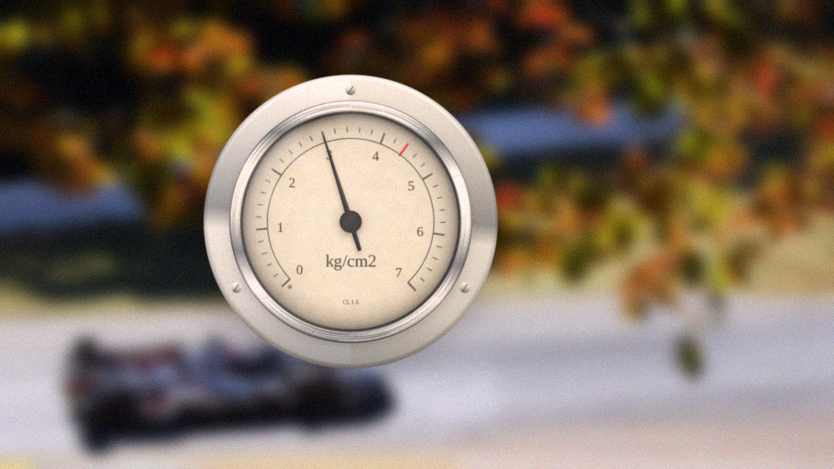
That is value=3 unit=kg/cm²
